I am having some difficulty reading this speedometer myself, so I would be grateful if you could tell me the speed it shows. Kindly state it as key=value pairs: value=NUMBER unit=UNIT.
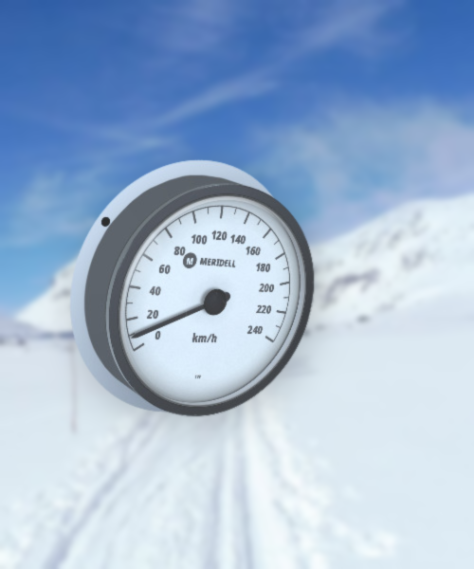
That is value=10 unit=km/h
